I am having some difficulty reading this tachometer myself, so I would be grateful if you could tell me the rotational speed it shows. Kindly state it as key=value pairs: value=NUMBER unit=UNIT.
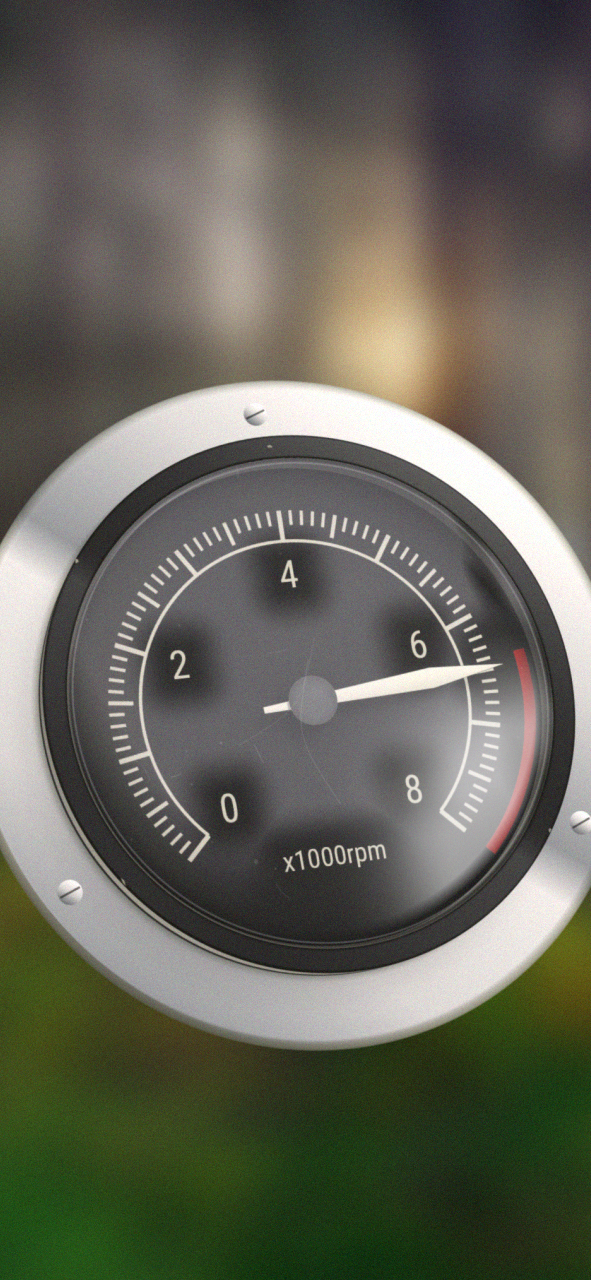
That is value=6500 unit=rpm
